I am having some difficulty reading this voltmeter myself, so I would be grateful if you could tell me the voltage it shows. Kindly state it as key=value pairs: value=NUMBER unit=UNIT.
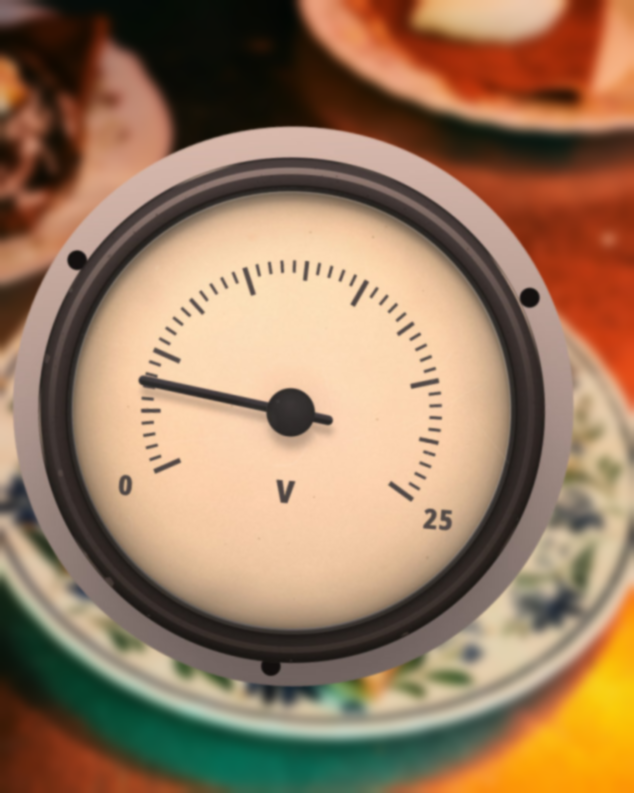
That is value=3.75 unit=V
